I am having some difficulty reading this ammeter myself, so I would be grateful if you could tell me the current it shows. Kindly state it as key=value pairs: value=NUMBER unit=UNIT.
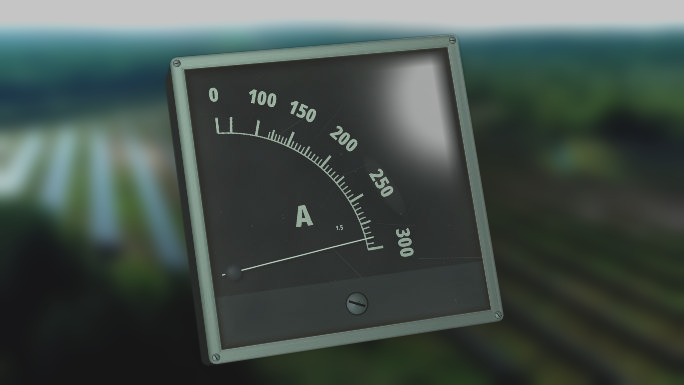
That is value=290 unit=A
